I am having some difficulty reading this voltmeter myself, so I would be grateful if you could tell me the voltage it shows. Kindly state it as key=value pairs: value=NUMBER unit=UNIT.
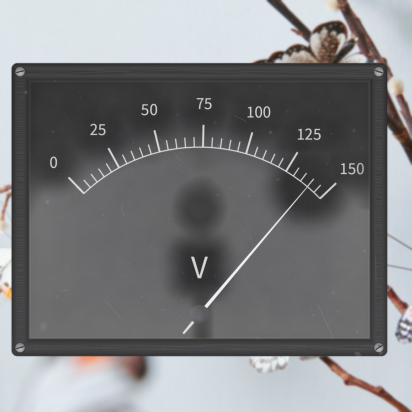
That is value=140 unit=V
